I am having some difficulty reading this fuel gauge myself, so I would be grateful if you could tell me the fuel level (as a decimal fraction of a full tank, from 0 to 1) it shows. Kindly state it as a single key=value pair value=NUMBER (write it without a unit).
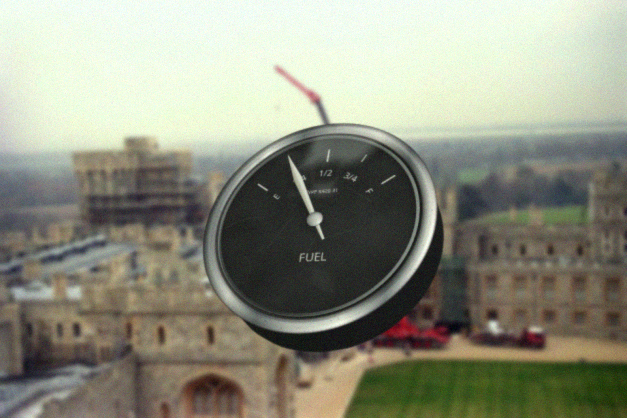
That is value=0.25
